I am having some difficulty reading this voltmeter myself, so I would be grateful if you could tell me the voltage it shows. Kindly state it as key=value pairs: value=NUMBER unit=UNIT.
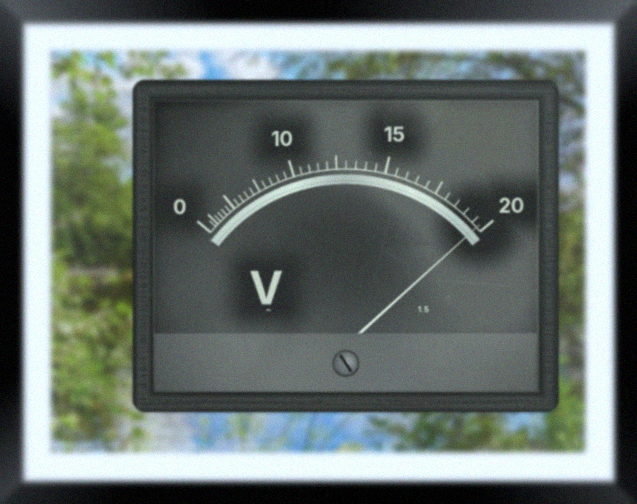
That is value=19.75 unit=V
